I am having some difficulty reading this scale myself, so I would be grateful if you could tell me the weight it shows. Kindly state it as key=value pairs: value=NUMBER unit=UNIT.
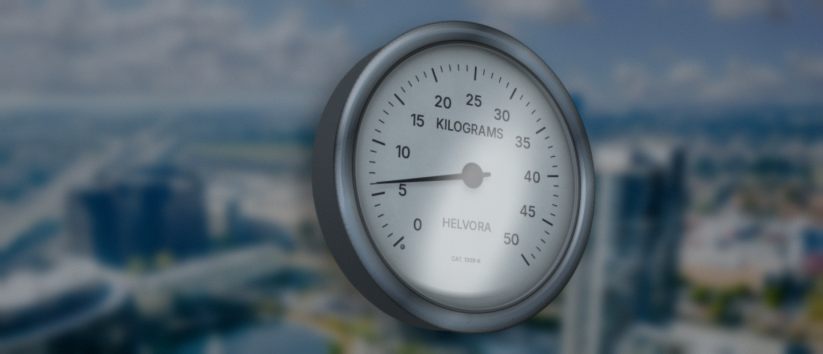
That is value=6 unit=kg
